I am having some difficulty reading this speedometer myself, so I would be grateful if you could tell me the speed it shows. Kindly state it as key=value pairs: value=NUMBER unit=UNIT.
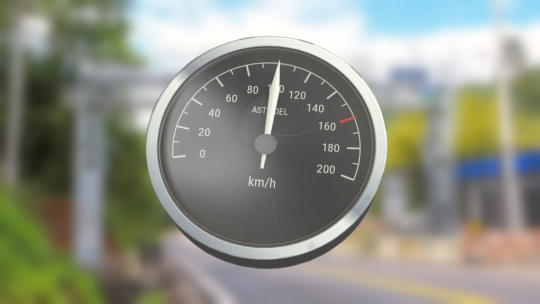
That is value=100 unit=km/h
